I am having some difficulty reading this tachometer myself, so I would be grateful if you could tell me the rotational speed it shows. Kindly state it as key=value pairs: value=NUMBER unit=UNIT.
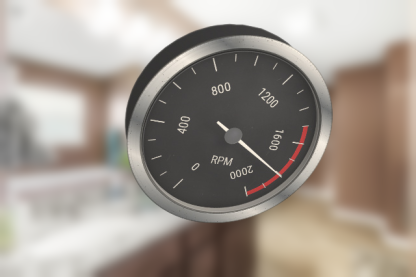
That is value=1800 unit=rpm
